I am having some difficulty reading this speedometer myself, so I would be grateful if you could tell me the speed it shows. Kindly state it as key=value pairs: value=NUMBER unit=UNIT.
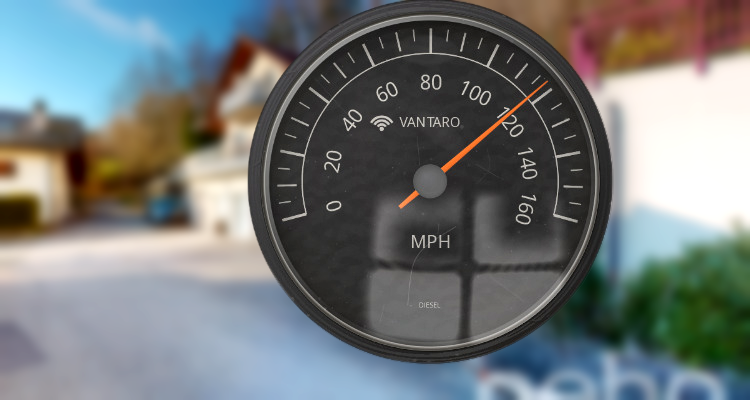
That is value=117.5 unit=mph
